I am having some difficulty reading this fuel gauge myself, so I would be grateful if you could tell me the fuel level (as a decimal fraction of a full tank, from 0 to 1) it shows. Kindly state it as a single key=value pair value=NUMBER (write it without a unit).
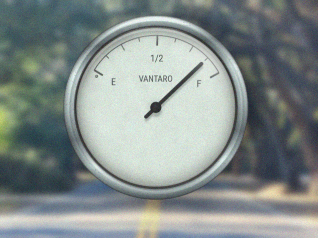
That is value=0.875
